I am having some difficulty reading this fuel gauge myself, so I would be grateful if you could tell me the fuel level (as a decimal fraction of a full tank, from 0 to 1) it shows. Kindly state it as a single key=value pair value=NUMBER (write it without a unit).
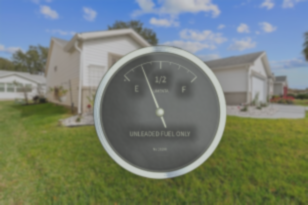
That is value=0.25
